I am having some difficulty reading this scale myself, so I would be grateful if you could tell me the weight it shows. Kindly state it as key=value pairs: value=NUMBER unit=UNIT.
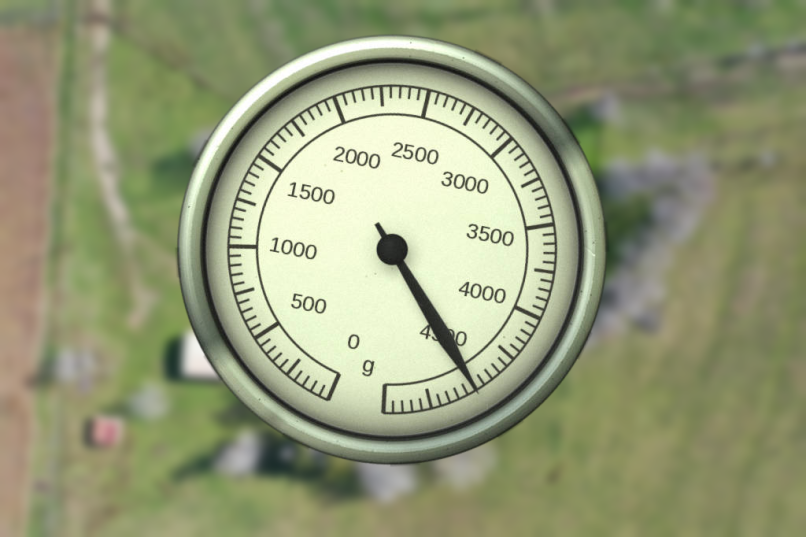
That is value=4500 unit=g
